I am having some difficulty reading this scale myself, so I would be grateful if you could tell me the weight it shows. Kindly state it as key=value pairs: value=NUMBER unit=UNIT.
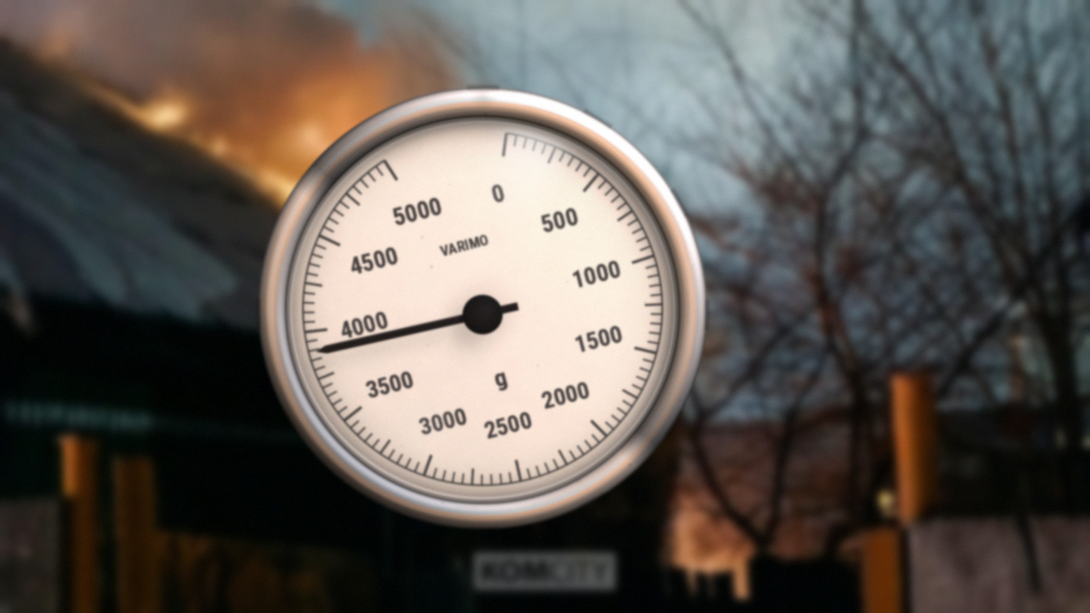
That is value=3900 unit=g
